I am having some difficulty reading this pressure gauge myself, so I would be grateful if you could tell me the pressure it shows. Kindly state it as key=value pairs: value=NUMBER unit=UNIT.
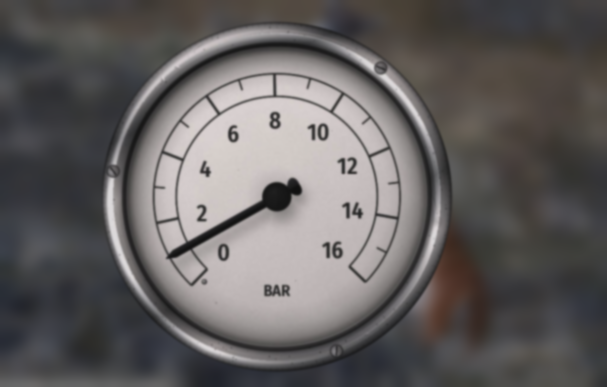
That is value=1 unit=bar
